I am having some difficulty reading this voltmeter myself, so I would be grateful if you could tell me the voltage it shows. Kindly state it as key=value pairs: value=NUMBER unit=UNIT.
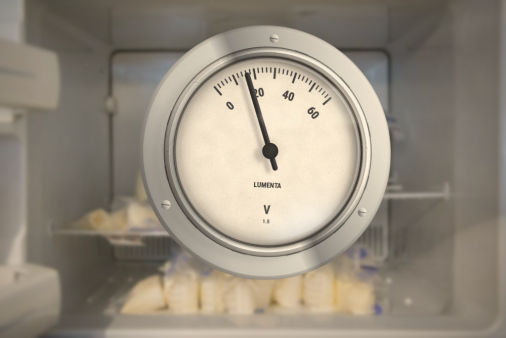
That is value=16 unit=V
